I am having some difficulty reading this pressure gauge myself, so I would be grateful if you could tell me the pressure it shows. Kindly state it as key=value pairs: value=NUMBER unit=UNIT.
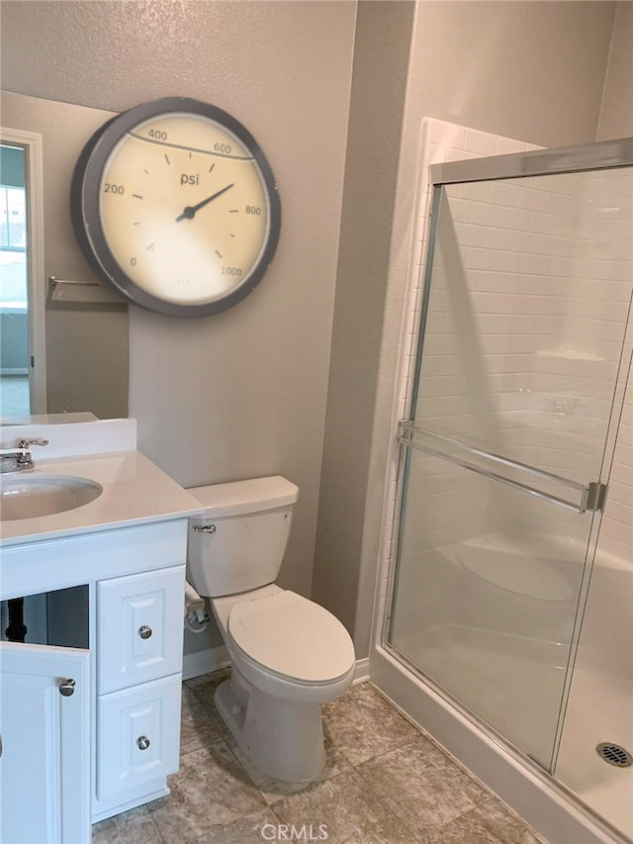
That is value=700 unit=psi
